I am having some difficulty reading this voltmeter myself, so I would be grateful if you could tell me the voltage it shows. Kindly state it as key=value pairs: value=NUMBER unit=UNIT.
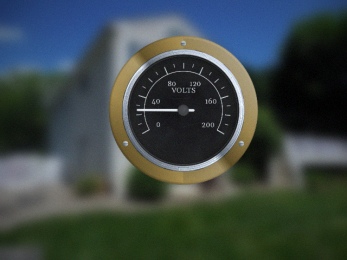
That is value=25 unit=V
